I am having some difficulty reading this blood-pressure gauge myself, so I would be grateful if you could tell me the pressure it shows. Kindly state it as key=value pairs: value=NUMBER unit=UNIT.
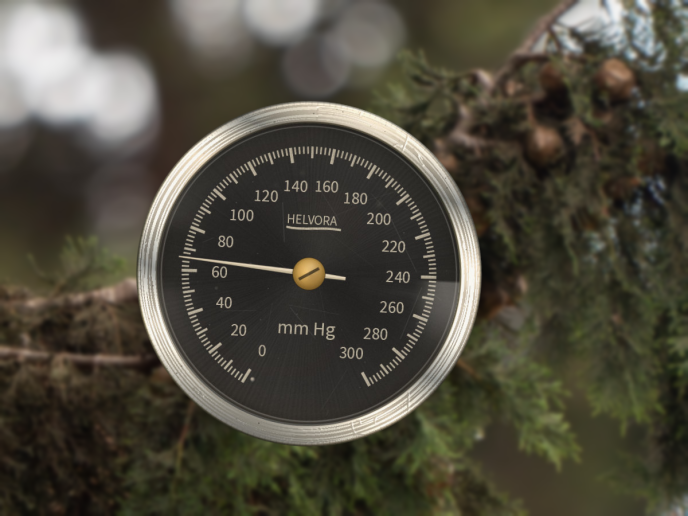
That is value=66 unit=mmHg
